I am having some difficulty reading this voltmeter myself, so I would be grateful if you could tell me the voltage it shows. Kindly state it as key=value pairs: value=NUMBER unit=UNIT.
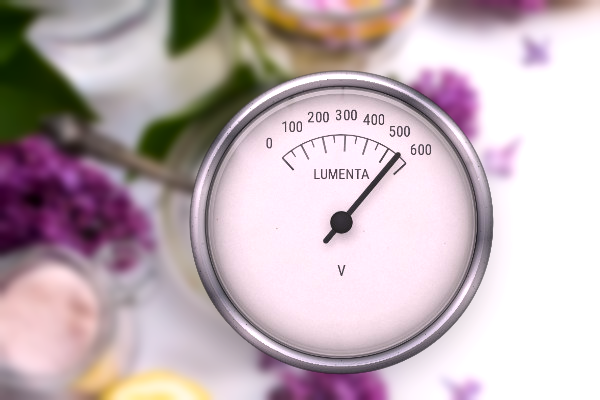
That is value=550 unit=V
